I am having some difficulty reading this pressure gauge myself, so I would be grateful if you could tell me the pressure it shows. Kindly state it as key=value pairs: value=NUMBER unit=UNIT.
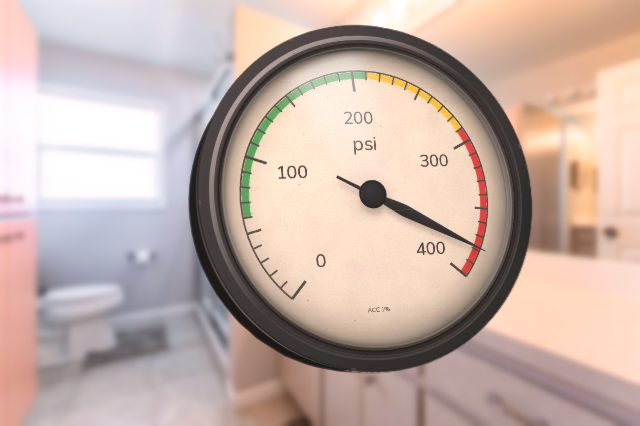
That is value=380 unit=psi
